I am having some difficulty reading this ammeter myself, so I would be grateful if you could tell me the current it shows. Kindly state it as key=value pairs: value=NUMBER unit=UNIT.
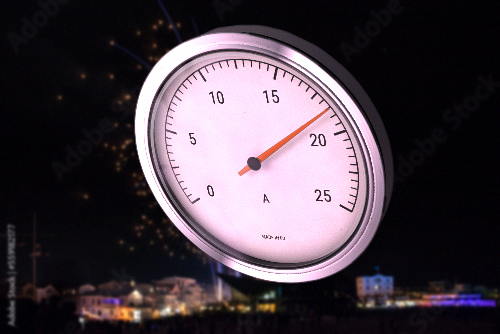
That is value=18.5 unit=A
